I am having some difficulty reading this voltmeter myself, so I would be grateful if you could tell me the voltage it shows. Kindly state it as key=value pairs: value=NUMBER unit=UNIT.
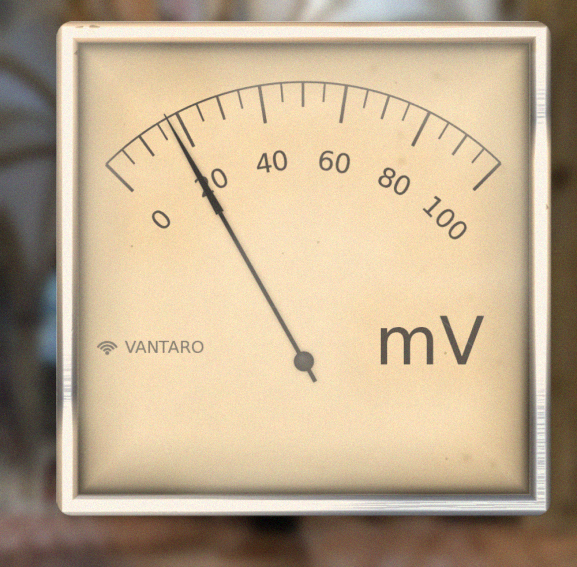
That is value=17.5 unit=mV
